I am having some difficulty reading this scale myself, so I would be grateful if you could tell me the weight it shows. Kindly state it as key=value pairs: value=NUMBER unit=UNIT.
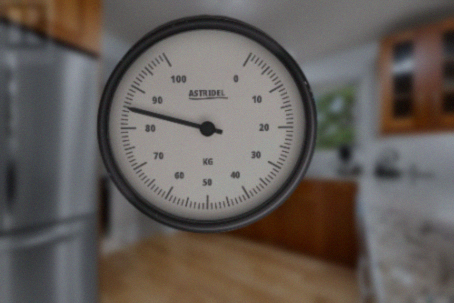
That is value=85 unit=kg
